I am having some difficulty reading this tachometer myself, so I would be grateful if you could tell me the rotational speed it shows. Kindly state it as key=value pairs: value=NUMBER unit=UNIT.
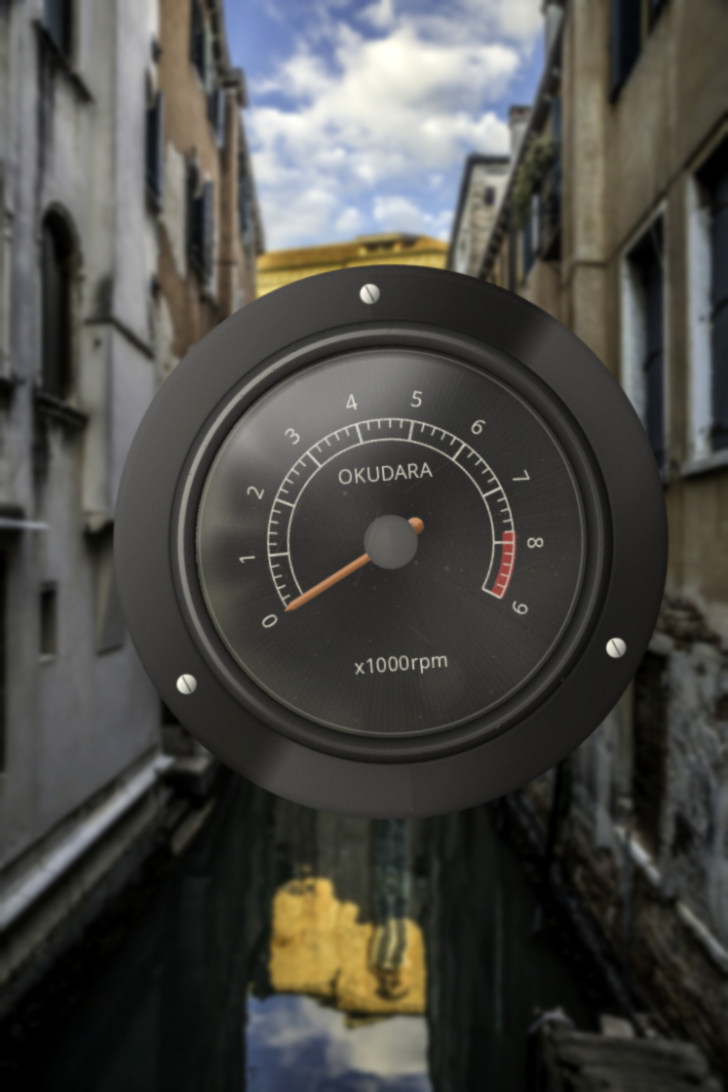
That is value=0 unit=rpm
